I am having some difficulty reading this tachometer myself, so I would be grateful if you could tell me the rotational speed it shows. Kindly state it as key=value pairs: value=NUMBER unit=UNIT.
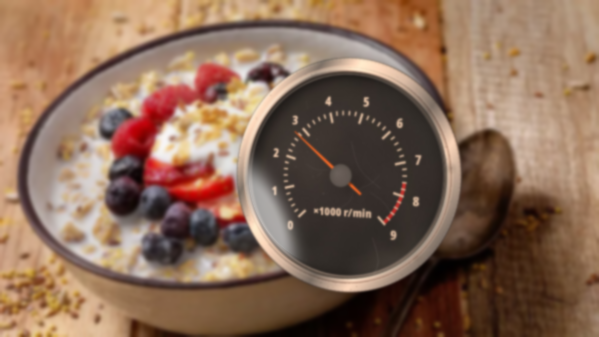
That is value=2800 unit=rpm
